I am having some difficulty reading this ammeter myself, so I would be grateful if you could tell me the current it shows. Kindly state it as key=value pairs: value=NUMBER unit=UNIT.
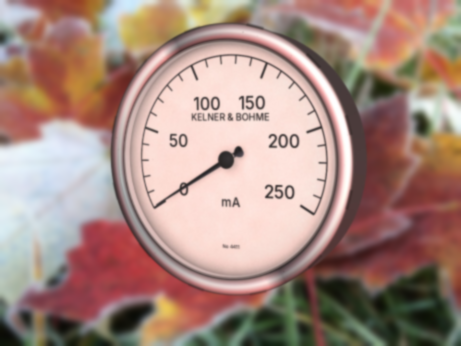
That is value=0 unit=mA
